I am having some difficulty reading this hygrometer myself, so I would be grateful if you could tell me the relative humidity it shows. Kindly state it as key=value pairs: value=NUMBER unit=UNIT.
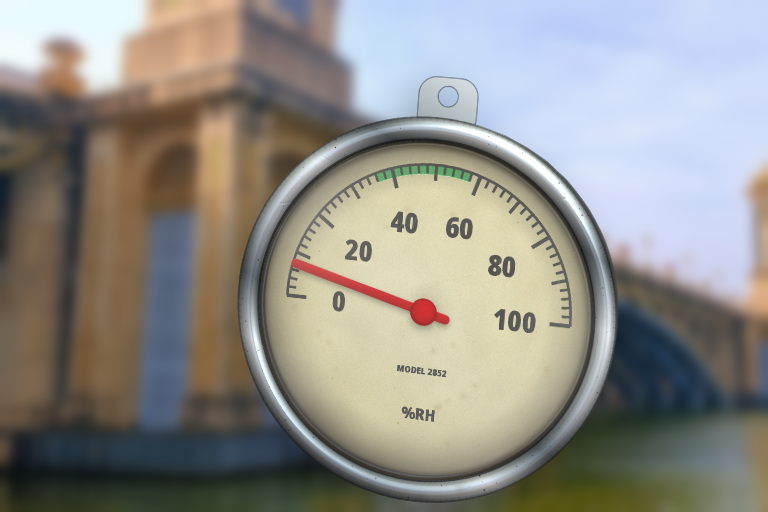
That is value=8 unit=%
